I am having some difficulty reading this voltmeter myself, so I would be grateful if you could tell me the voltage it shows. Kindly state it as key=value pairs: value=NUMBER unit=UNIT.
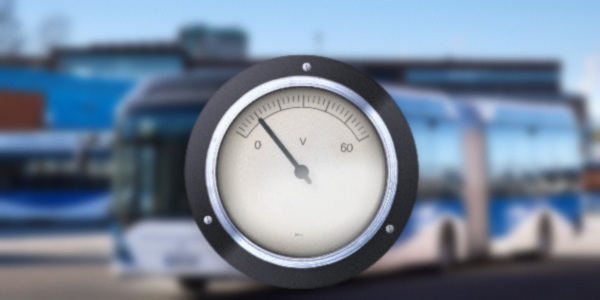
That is value=10 unit=V
